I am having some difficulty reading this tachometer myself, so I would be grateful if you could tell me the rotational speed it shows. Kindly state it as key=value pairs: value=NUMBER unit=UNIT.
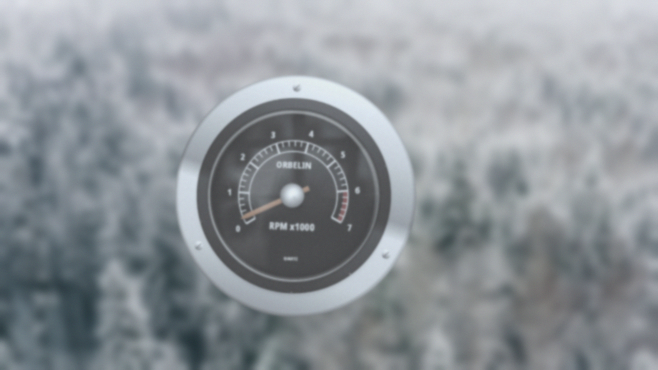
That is value=200 unit=rpm
